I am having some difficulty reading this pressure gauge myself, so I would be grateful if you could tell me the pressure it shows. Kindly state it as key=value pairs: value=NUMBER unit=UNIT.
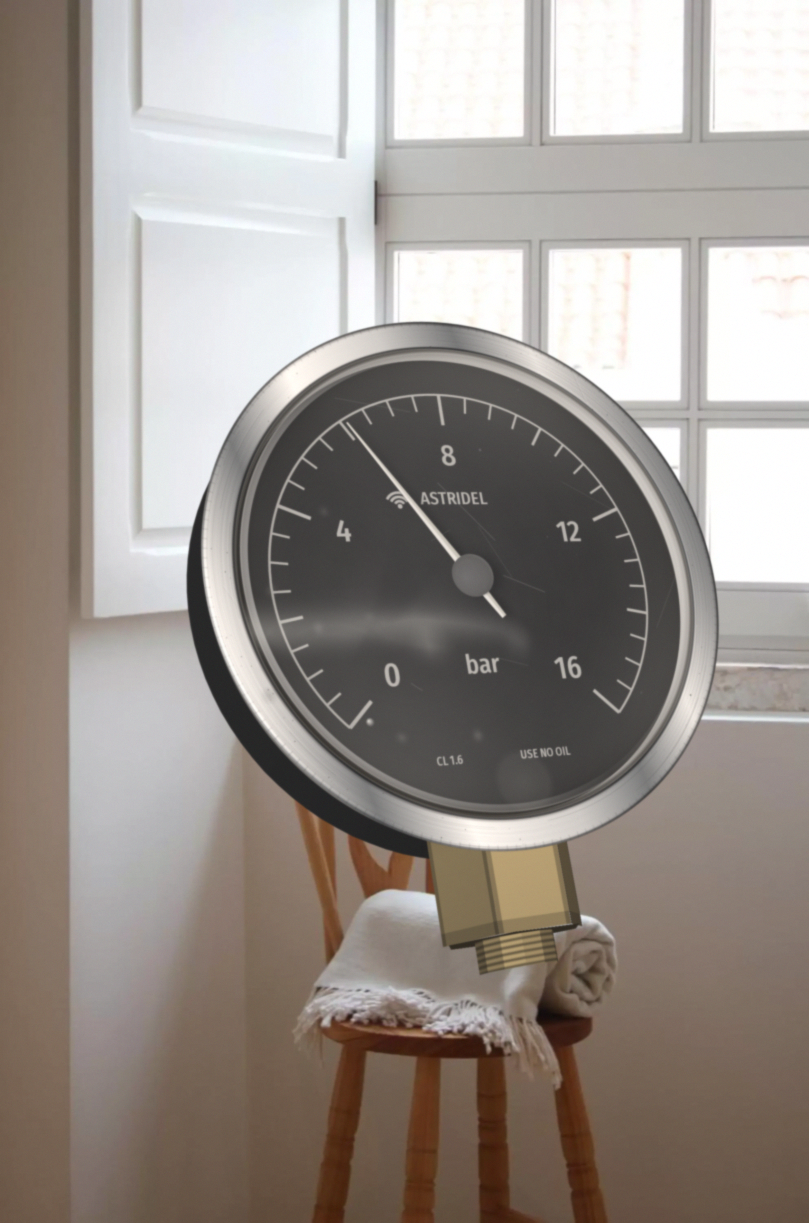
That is value=6 unit=bar
